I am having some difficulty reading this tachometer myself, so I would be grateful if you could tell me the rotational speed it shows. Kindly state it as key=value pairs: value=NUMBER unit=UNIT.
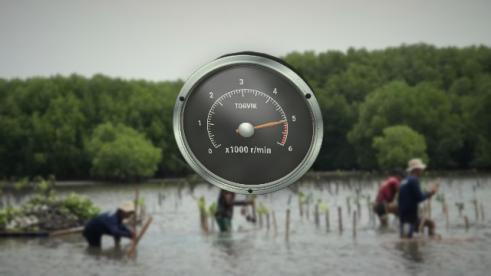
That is value=5000 unit=rpm
